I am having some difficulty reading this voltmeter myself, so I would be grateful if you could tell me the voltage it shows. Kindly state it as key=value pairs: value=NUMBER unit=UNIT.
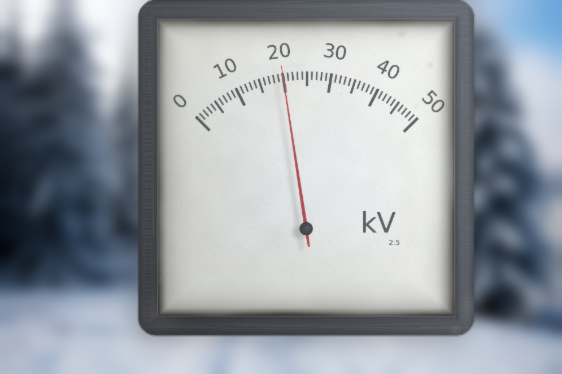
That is value=20 unit=kV
